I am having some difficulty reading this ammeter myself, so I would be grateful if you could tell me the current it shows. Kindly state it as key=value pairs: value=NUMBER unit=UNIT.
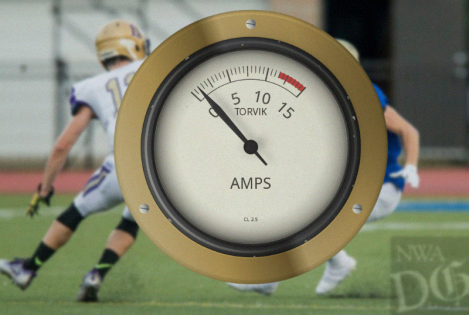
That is value=1 unit=A
